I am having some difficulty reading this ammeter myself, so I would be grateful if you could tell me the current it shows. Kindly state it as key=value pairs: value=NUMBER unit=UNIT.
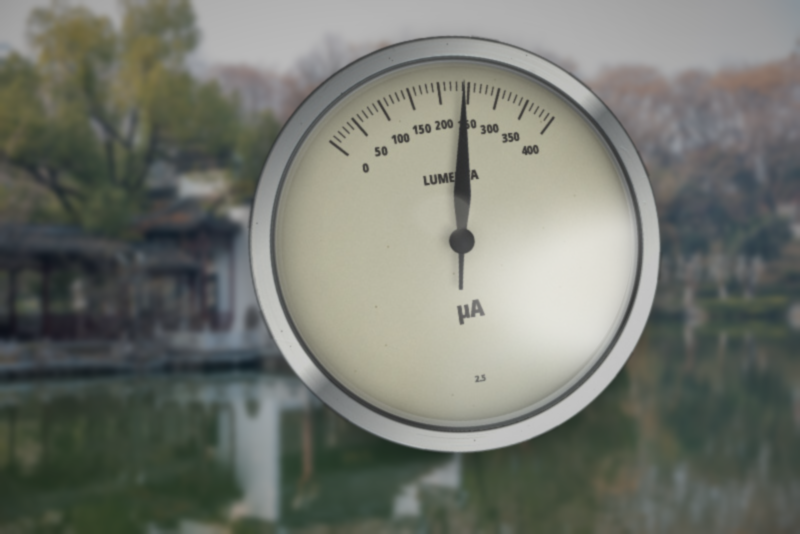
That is value=240 unit=µA
